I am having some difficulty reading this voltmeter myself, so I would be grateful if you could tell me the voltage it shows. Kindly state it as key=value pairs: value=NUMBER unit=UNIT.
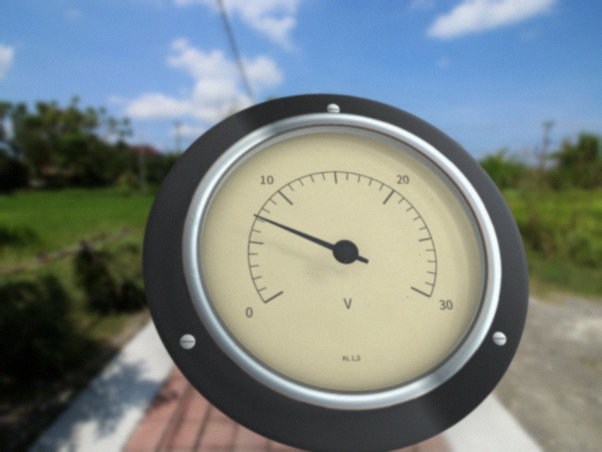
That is value=7 unit=V
